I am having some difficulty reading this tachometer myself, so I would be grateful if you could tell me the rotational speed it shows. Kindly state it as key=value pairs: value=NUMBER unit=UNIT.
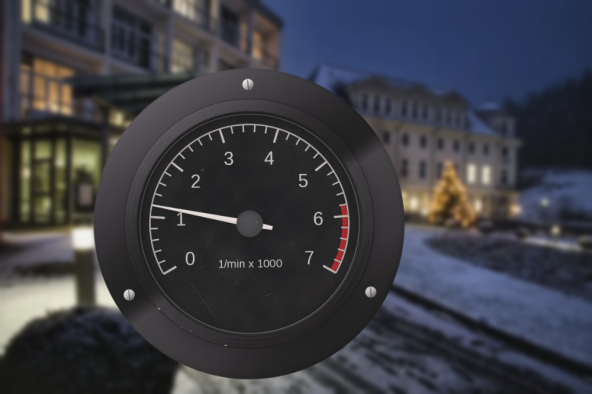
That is value=1200 unit=rpm
